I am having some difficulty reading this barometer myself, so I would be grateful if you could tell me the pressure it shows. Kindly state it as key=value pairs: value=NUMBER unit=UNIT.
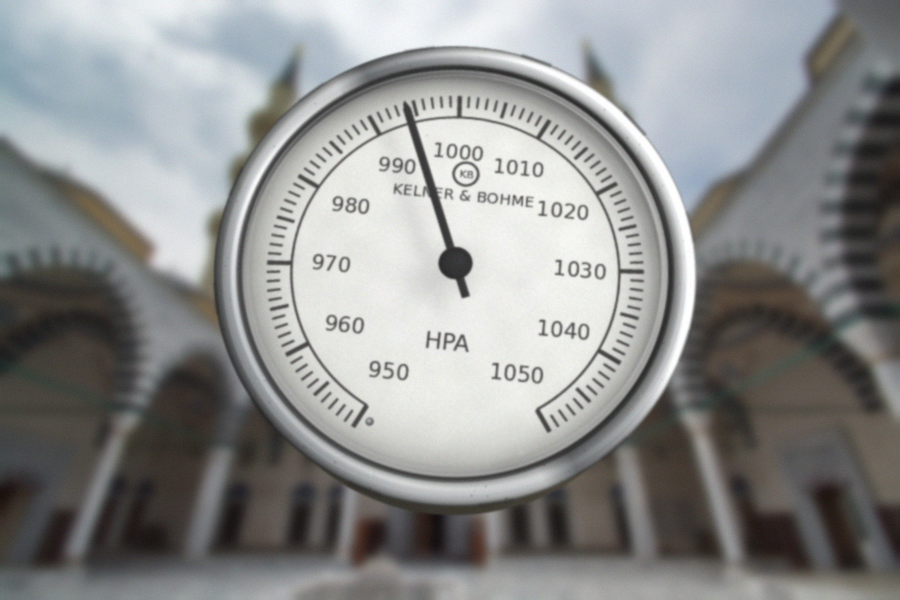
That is value=994 unit=hPa
